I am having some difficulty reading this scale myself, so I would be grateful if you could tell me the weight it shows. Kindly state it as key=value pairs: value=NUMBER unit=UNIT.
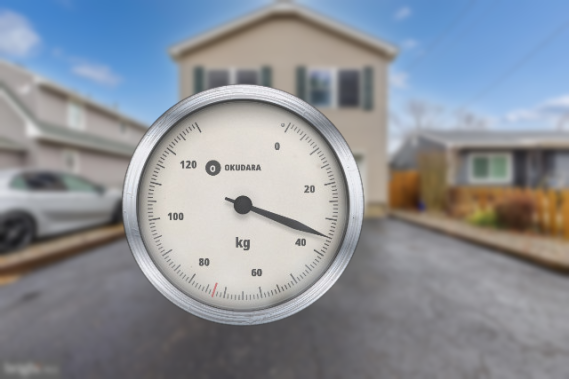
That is value=35 unit=kg
